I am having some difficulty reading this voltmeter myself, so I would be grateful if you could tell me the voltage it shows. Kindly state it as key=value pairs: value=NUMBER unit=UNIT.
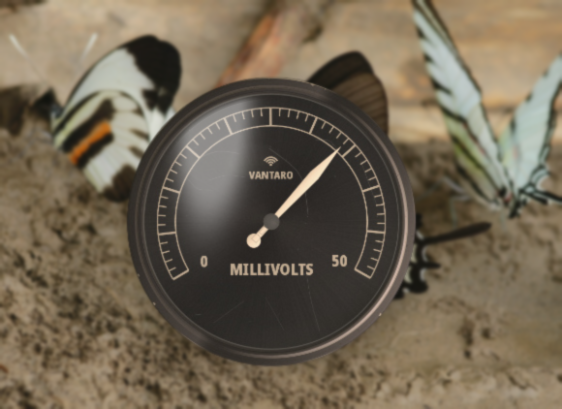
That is value=34 unit=mV
